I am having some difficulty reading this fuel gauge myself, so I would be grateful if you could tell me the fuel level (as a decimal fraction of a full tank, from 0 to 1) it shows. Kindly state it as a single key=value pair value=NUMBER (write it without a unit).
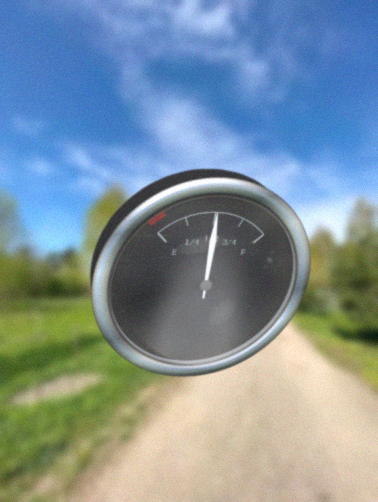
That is value=0.5
